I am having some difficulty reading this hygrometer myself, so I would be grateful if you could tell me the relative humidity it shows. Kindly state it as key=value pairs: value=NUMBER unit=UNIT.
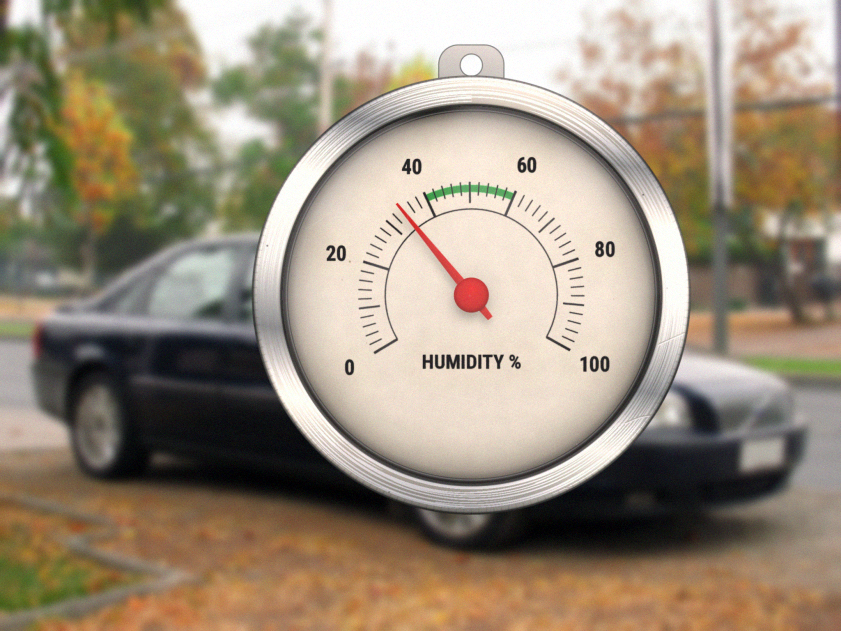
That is value=34 unit=%
